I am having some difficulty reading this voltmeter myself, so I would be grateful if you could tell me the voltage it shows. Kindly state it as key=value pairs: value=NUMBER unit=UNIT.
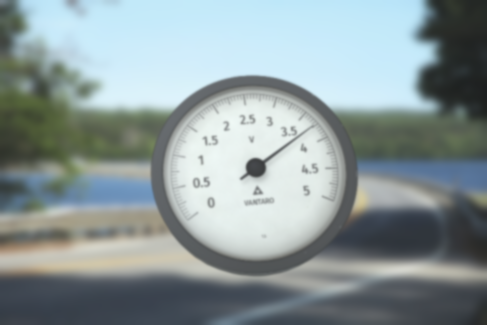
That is value=3.75 unit=V
